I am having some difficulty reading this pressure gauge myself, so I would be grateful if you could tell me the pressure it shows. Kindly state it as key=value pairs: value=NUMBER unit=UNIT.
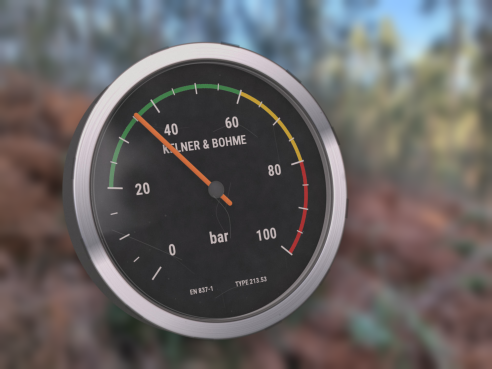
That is value=35 unit=bar
